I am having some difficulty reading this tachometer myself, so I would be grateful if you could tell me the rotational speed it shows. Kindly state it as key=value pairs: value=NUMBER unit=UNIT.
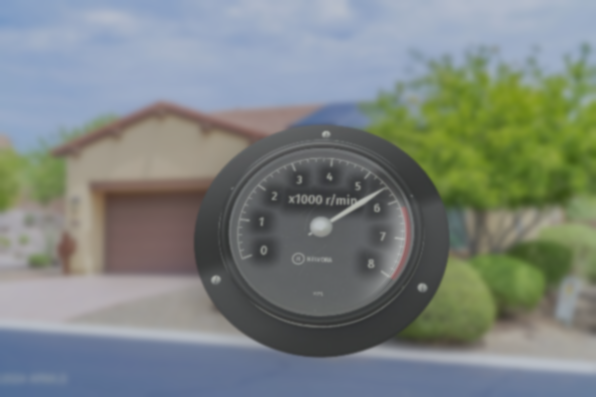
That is value=5600 unit=rpm
